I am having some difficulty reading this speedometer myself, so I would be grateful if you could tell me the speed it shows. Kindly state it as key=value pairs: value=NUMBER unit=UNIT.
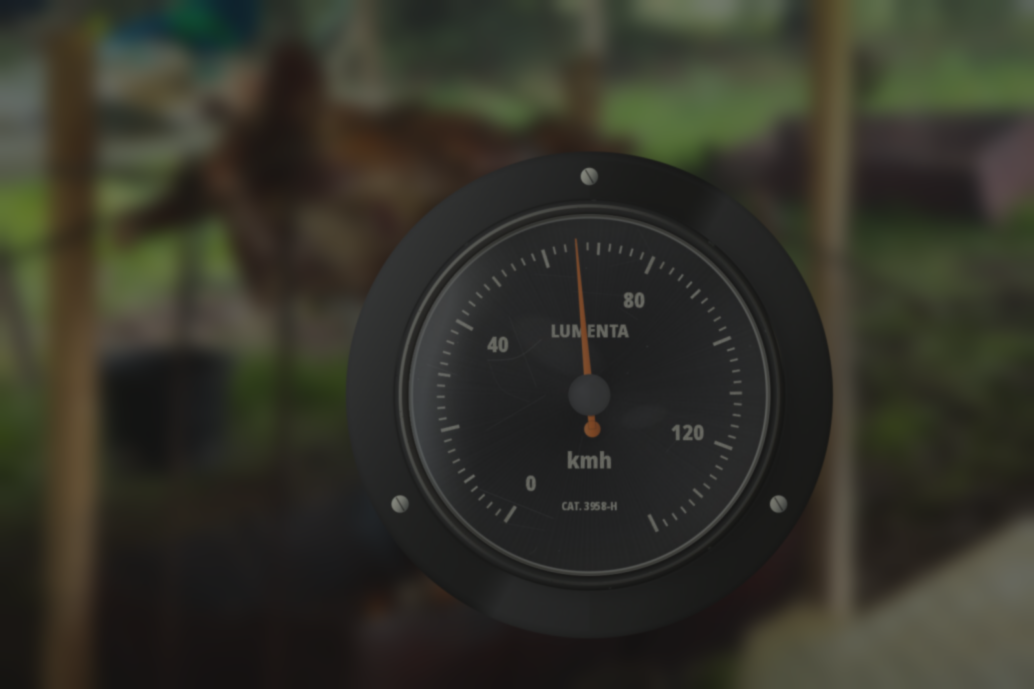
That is value=66 unit=km/h
